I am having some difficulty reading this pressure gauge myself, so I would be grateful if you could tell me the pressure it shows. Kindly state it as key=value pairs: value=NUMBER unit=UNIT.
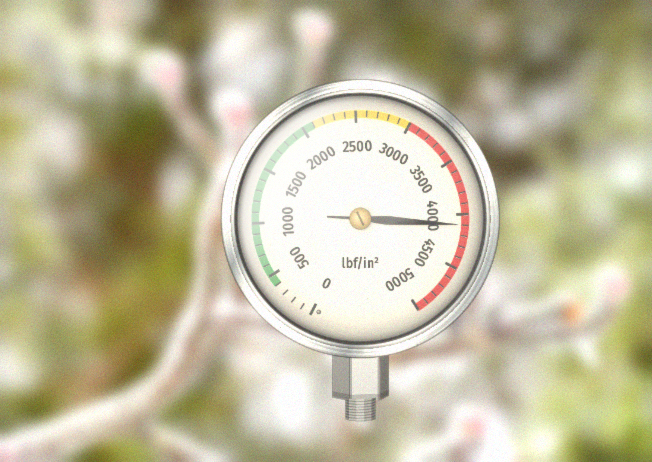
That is value=4100 unit=psi
